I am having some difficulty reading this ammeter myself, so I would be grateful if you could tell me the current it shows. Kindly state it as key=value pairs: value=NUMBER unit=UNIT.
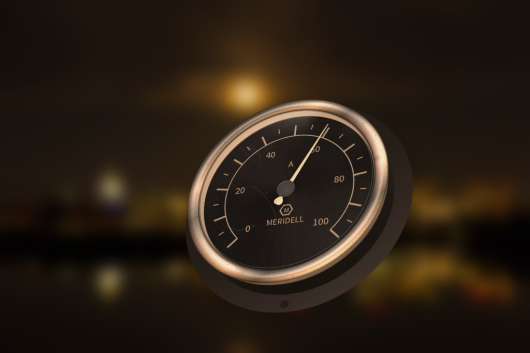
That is value=60 unit=A
